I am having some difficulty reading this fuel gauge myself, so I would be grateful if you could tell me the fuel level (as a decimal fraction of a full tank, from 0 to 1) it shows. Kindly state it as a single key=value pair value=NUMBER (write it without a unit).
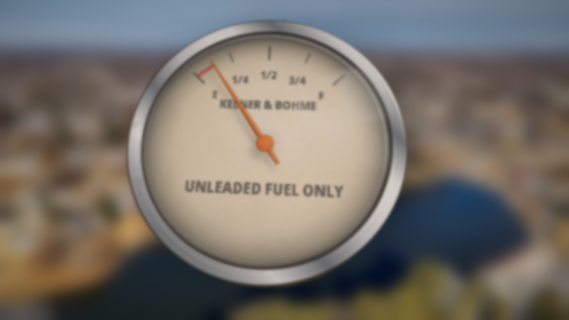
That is value=0.125
